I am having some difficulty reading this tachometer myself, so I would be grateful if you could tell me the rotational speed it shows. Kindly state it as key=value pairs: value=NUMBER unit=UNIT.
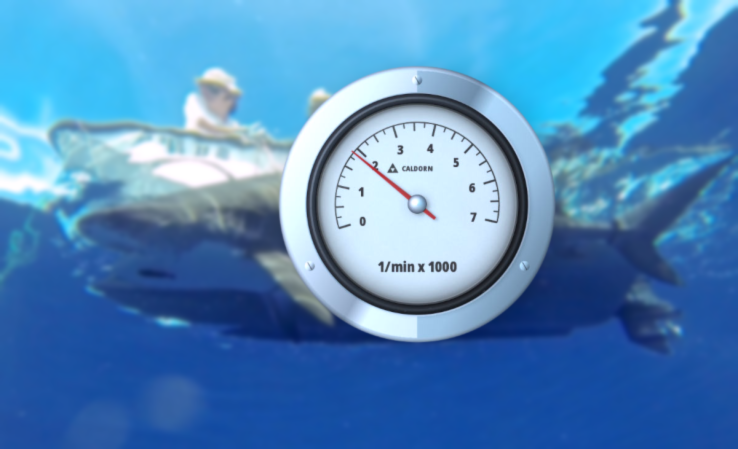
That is value=1875 unit=rpm
